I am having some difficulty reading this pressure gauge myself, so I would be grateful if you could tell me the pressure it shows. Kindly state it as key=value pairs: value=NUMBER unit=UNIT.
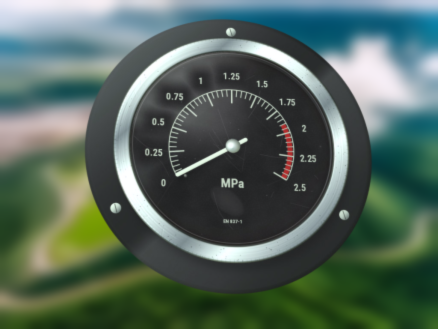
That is value=0 unit=MPa
